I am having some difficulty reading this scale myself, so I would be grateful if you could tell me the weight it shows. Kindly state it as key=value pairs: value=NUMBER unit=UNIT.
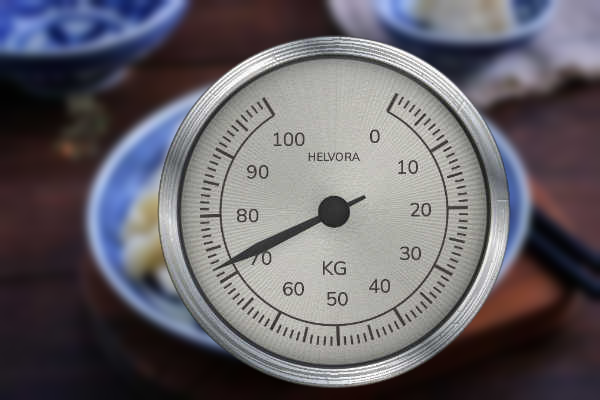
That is value=72 unit=kg
